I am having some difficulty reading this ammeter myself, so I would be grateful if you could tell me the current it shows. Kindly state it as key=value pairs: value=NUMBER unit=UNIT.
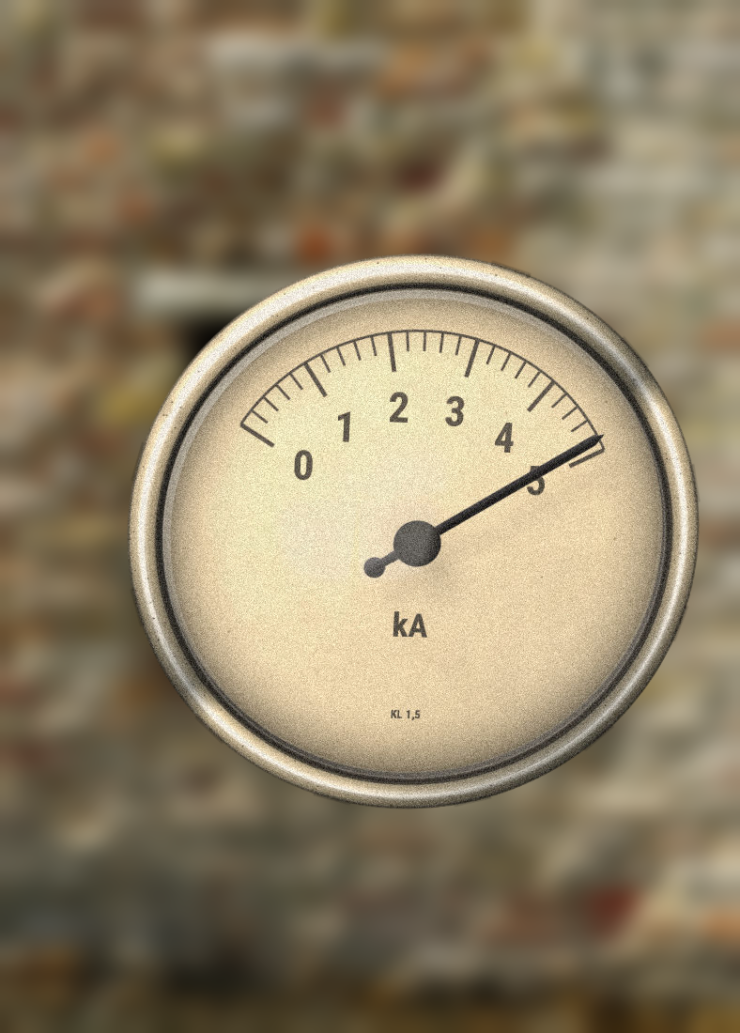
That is value=4.8 unit=kA
